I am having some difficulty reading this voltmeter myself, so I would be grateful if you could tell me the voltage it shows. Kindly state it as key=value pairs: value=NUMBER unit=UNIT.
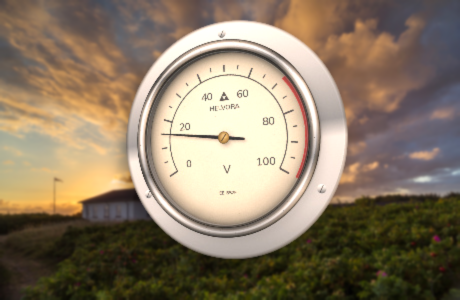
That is value=15 unit=V
